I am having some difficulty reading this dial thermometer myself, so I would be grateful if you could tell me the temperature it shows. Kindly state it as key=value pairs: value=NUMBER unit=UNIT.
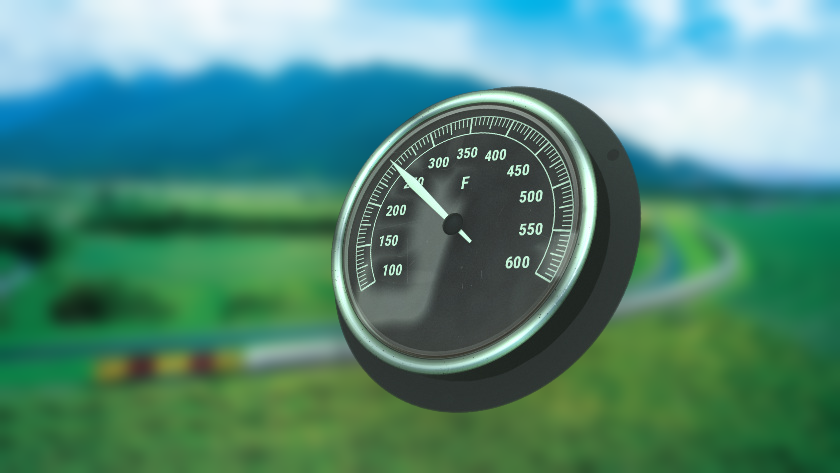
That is value=250 unit=°F
